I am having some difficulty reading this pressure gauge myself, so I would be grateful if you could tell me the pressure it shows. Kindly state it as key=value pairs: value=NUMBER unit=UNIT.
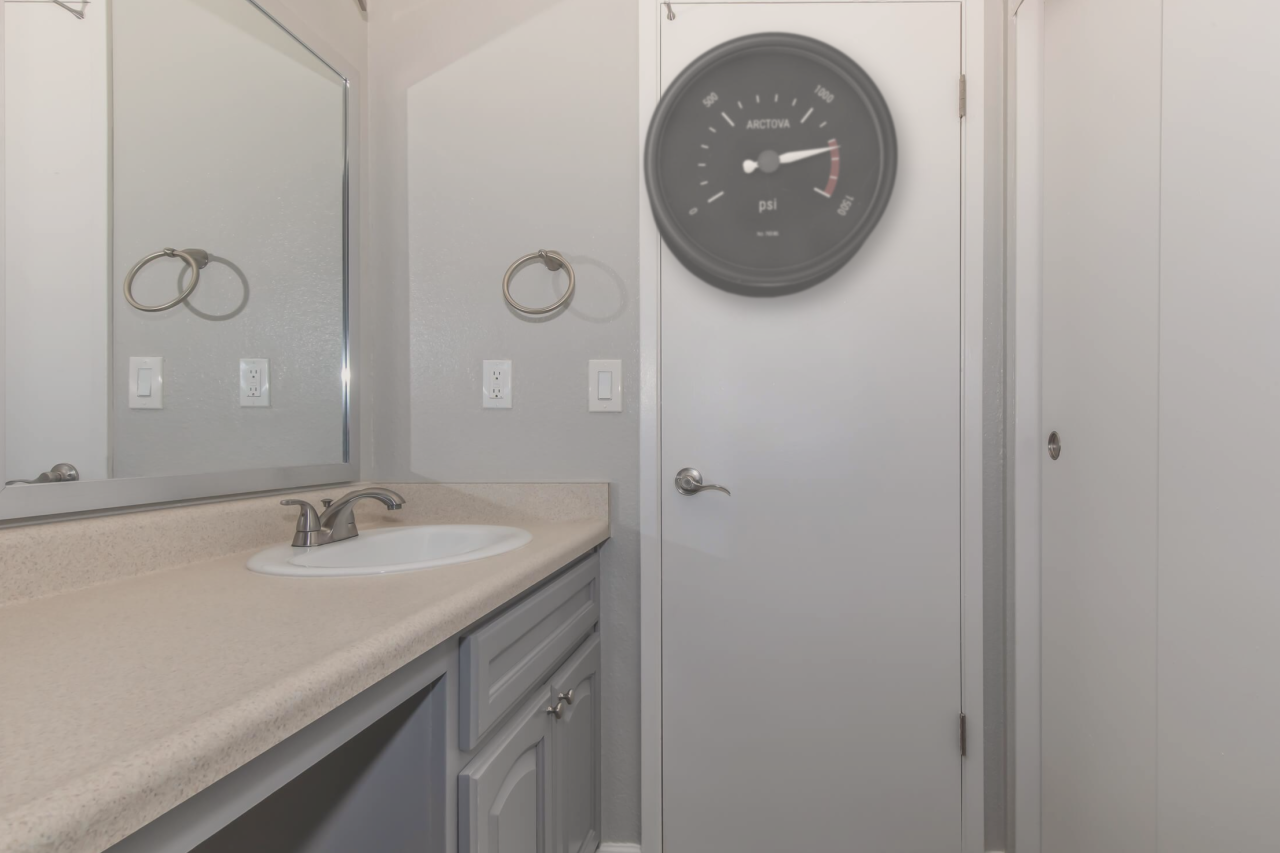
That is value=1250 unit=psi
